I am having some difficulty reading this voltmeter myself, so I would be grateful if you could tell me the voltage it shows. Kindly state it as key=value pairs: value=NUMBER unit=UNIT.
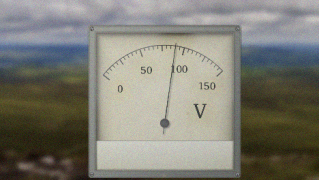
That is value=90 unit=V
